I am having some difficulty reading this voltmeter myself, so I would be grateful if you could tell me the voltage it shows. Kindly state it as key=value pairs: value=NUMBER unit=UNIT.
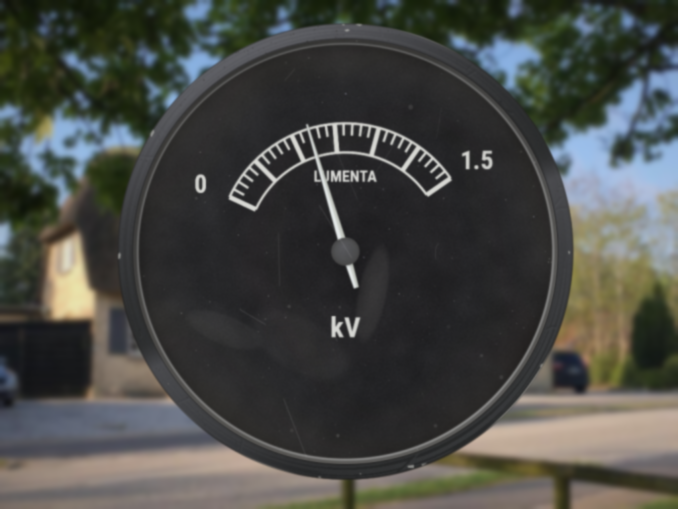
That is value=0.6 unit=kV
